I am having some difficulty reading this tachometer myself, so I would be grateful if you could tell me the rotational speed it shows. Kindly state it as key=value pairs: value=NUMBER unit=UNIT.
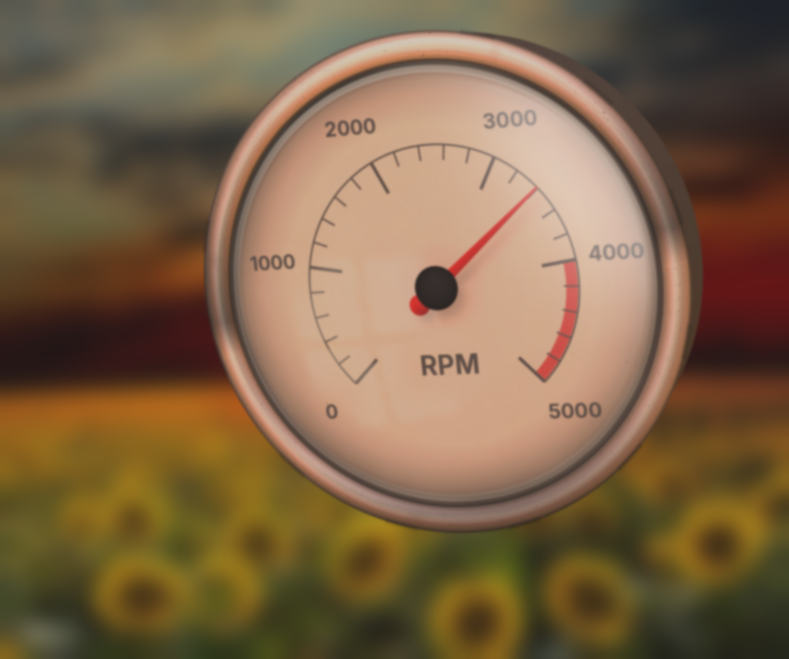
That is value=3400 unit=rpm
